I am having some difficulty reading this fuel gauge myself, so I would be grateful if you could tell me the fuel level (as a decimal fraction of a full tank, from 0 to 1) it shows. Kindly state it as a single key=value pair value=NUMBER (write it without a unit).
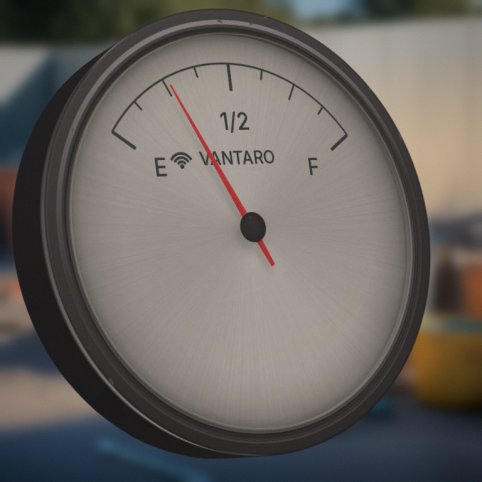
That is value=0.25
